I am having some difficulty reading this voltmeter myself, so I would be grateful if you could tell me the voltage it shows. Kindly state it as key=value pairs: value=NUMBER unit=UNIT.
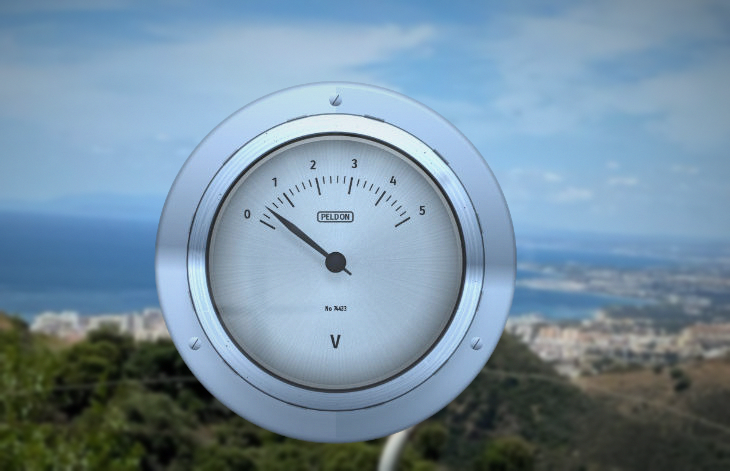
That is value=0.4 unit=V
